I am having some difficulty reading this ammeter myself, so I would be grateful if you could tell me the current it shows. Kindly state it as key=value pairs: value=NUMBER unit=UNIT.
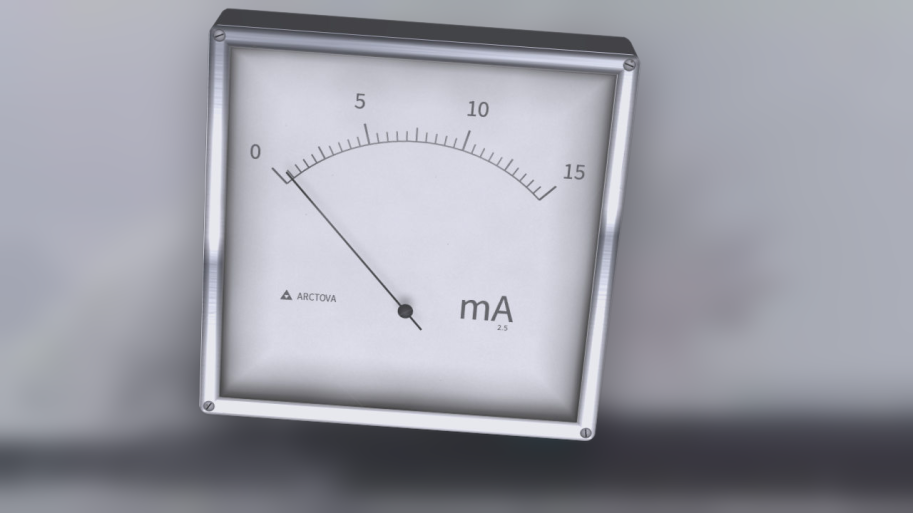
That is value=0.5 unit=mA
